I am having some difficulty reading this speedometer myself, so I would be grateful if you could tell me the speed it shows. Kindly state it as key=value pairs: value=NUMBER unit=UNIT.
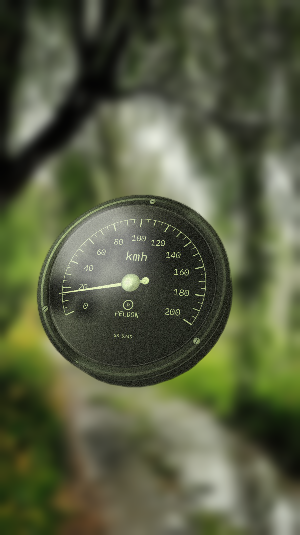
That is value=15 unit=km/h
